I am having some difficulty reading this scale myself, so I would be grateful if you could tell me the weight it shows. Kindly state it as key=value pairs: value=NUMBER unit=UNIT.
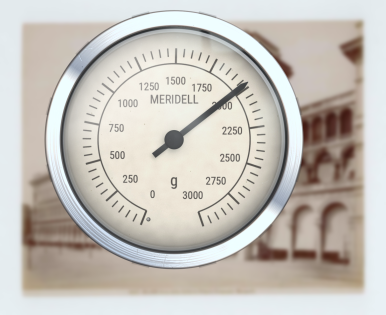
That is value=1975 unit=g
